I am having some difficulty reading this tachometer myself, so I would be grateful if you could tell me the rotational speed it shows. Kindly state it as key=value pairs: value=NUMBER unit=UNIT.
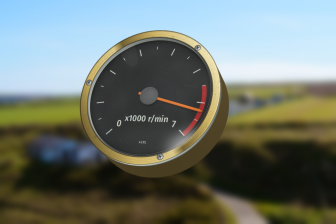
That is value=6250 unit=rpm
